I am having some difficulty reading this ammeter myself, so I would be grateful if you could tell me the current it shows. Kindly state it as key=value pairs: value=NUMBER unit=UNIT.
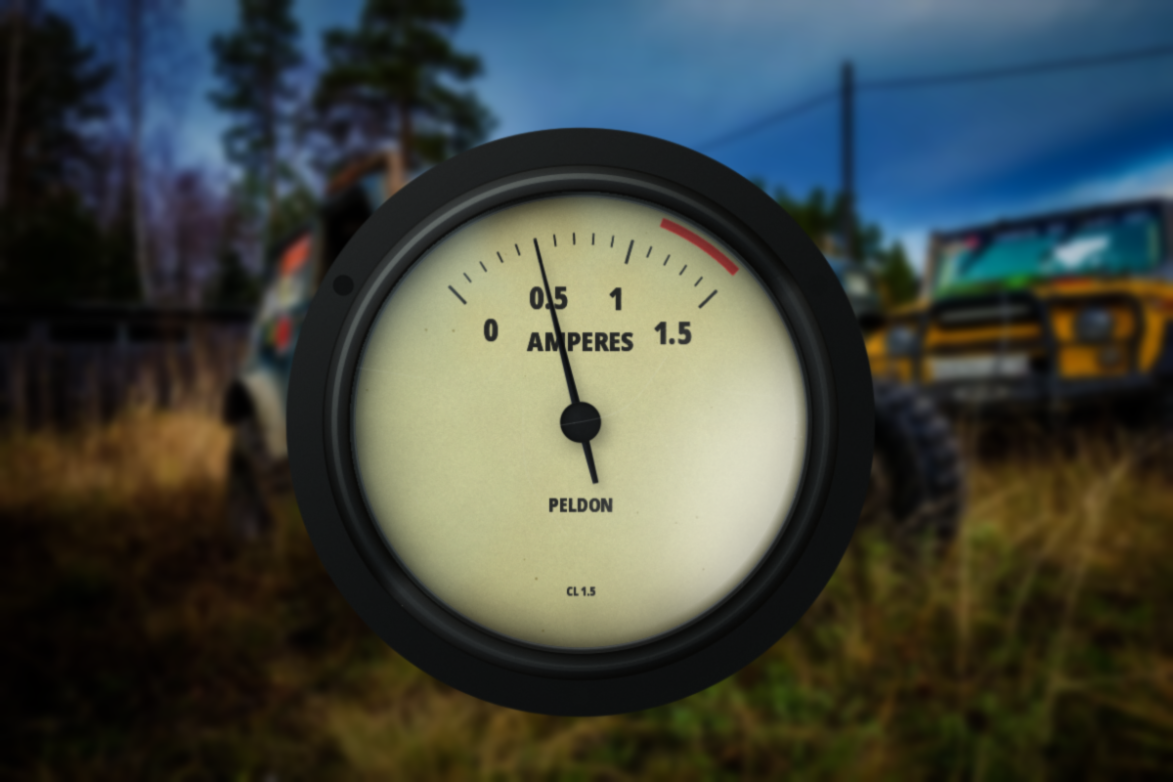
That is value=0.5 unit=A
